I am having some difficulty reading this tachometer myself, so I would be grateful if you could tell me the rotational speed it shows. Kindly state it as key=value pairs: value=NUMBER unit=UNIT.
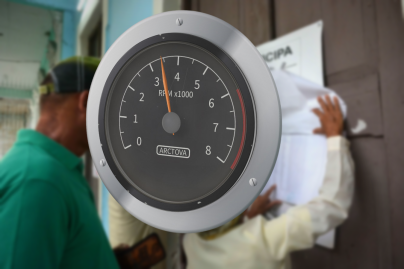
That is value=3500 unit=rpm
